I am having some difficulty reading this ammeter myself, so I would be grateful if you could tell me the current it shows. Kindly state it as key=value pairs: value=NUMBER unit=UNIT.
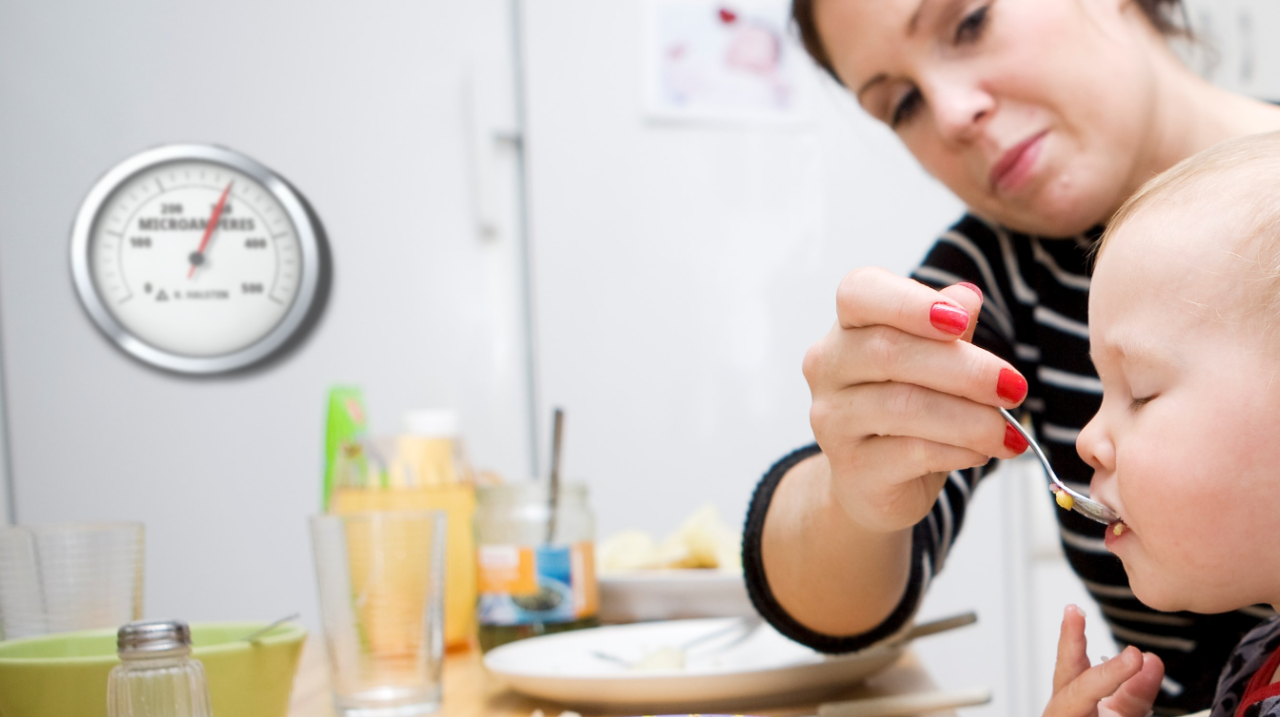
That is value=300 unit=µA
